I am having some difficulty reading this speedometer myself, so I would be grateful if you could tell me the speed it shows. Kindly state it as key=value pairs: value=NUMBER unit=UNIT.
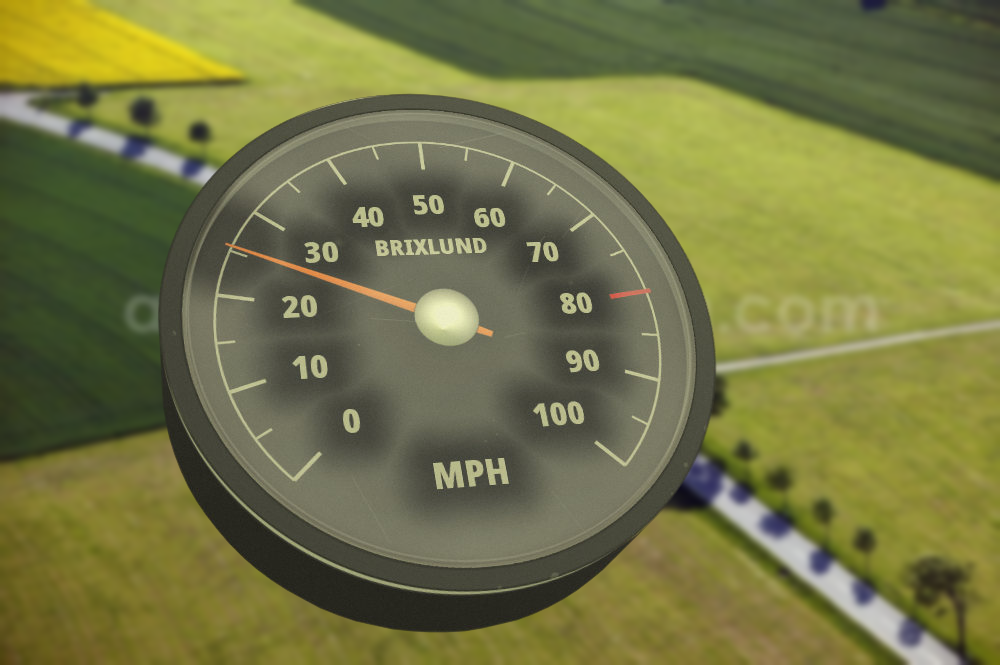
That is value=25 unit=mph
